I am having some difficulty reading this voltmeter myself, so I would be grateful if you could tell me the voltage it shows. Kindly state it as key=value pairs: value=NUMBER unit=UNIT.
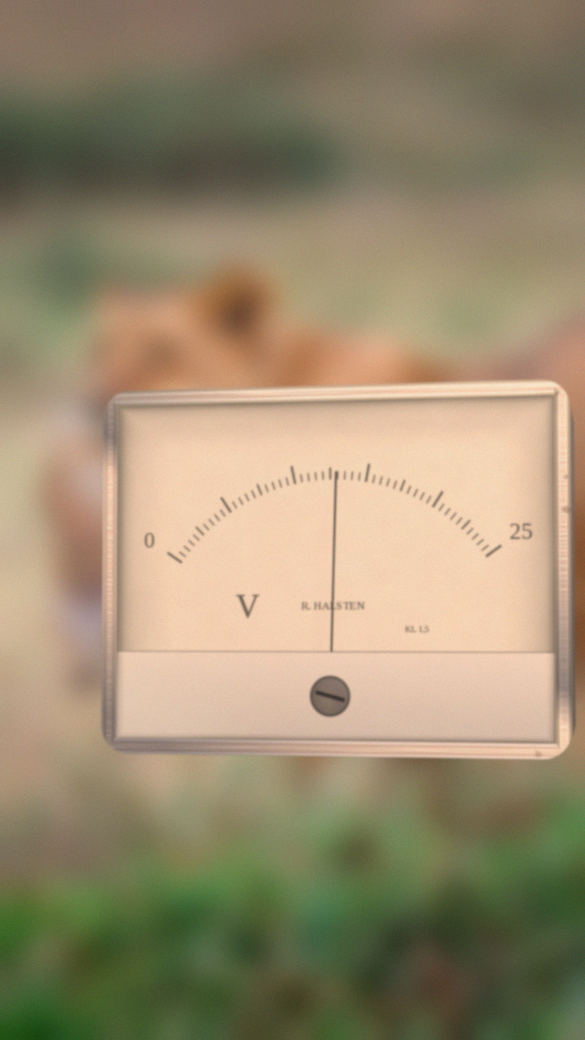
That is value=13 unit=V
